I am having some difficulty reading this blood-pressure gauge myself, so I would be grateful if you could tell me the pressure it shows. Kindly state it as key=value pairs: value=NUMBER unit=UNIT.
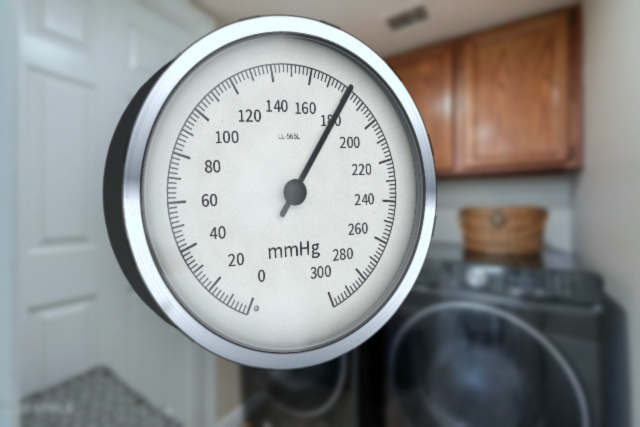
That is value=180 unit=mmHg
